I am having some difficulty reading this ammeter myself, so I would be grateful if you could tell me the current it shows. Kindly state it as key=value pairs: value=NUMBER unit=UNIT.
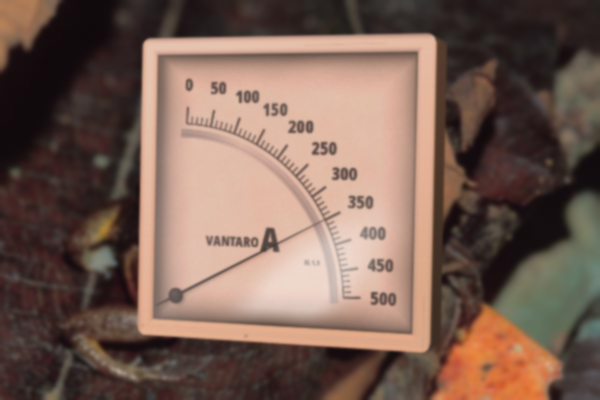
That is value=350 unit=A
